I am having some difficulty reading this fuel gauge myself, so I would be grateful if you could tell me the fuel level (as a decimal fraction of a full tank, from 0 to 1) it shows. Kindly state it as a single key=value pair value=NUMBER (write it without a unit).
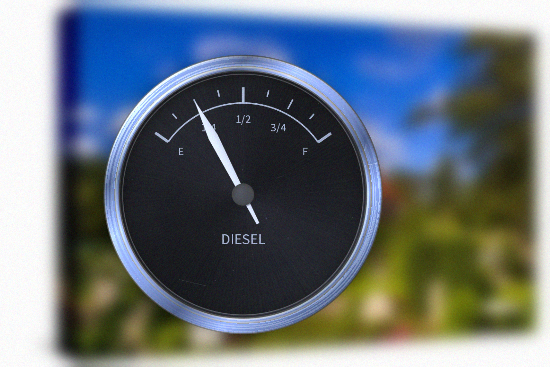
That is value=0.25
